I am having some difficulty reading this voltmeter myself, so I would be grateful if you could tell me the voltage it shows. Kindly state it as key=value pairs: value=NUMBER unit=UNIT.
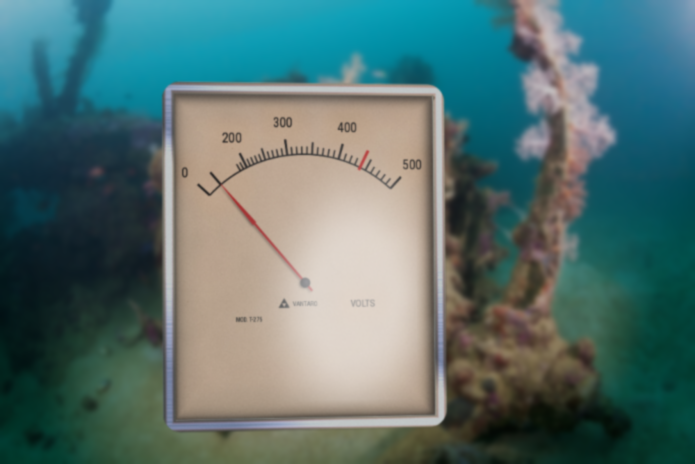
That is value=100 unit=V
